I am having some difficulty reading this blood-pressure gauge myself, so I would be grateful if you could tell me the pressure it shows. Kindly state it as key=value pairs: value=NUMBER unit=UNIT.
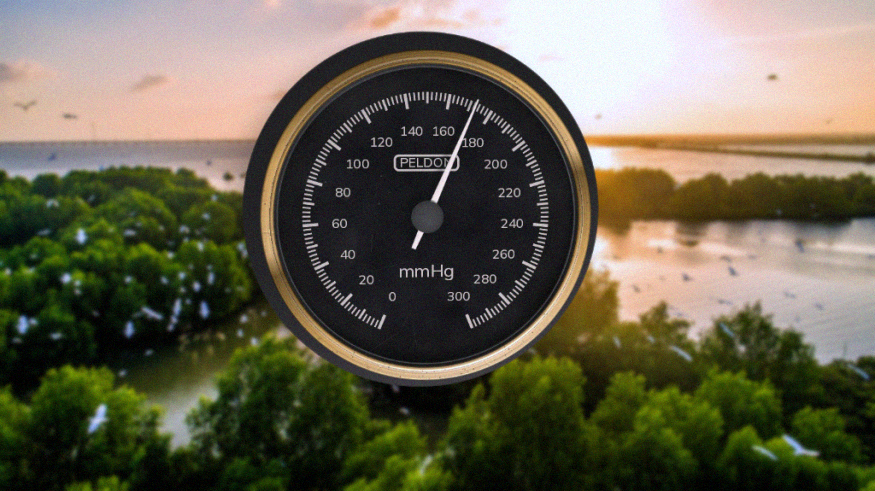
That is value=172 unit=mmHg
